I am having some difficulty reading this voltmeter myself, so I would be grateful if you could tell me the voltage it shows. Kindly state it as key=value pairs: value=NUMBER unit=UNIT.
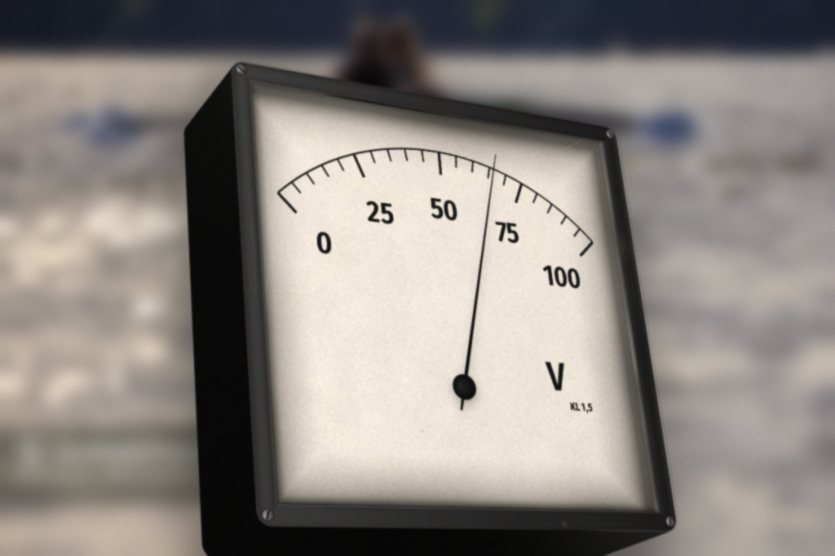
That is value=65 unit=V
